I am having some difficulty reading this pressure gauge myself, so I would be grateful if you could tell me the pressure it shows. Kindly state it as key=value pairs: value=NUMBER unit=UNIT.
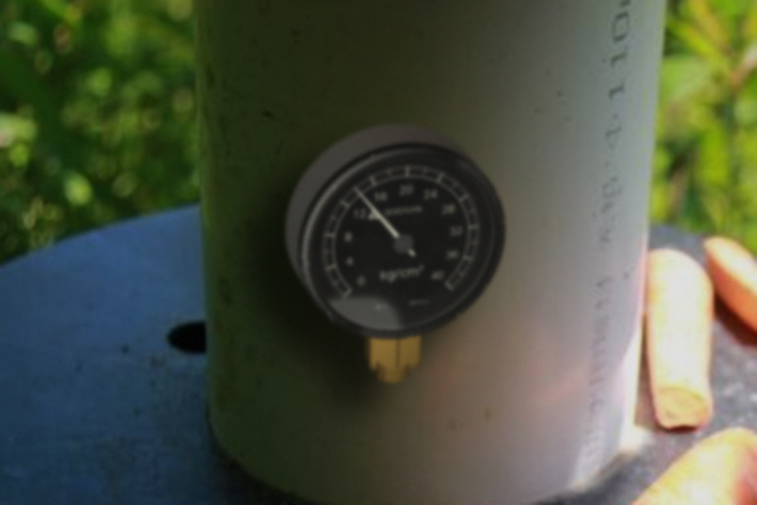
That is value=14 unit=kg/cm²
